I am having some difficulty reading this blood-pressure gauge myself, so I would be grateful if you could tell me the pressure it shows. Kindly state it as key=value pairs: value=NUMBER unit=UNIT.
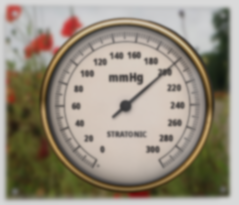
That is value=200 unit=mmHg
